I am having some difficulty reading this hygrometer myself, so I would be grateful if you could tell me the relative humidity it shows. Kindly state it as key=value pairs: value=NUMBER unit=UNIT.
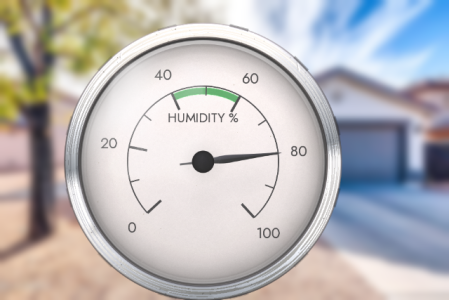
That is value=80 unit=%
